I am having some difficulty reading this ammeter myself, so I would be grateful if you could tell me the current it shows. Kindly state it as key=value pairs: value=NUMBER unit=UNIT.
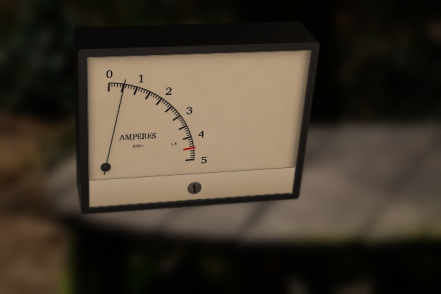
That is value=0.5 unit=A
